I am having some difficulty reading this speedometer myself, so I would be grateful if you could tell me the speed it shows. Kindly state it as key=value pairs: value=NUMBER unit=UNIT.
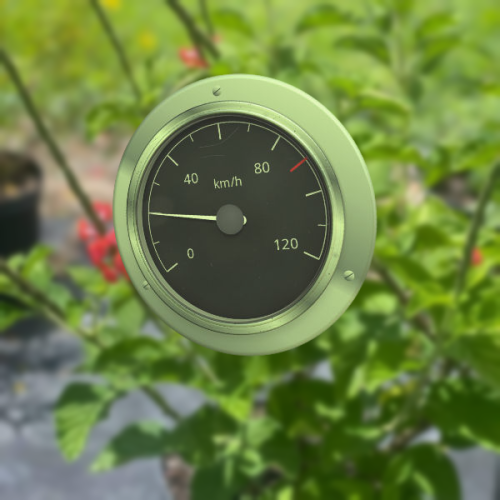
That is value=20 unit=km/h
